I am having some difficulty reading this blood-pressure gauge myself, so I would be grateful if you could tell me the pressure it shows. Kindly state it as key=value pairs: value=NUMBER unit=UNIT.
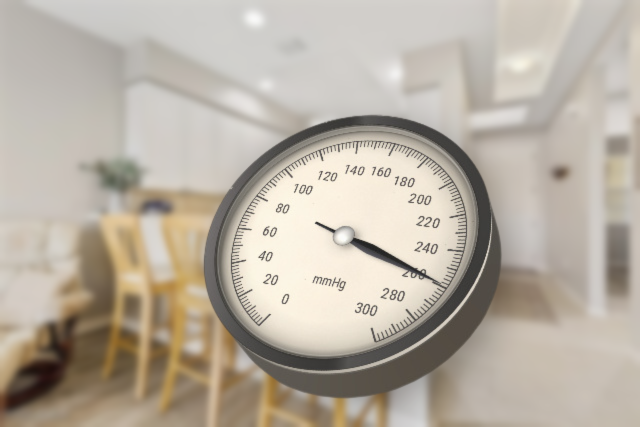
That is value=260 unit=mmHg
